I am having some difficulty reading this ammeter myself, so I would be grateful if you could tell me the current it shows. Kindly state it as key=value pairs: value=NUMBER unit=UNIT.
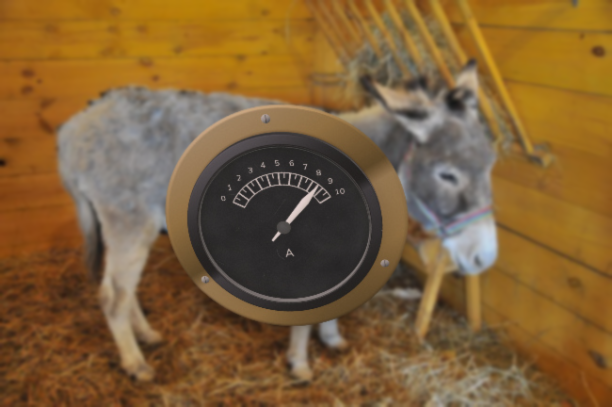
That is value=8.5 unit=A
